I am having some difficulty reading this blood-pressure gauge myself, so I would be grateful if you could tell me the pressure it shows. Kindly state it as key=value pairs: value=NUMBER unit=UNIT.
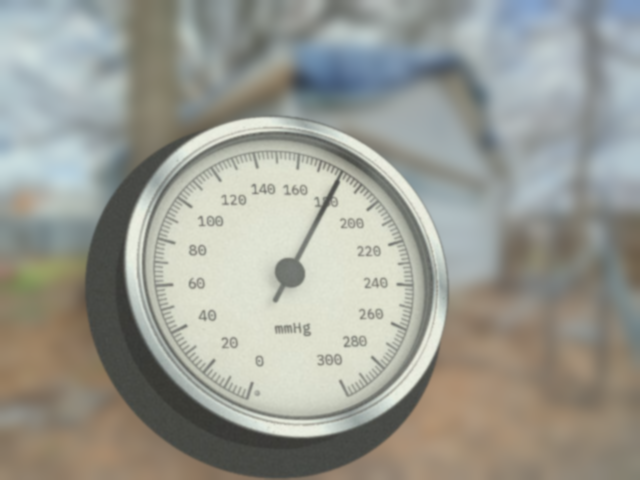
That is value=180 unit=mmHg
